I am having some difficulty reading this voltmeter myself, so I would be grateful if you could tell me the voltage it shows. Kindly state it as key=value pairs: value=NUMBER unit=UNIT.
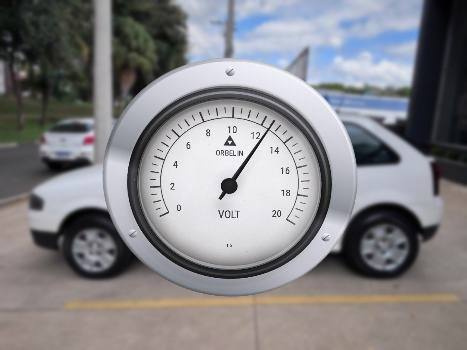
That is value=12.5 unit=V
